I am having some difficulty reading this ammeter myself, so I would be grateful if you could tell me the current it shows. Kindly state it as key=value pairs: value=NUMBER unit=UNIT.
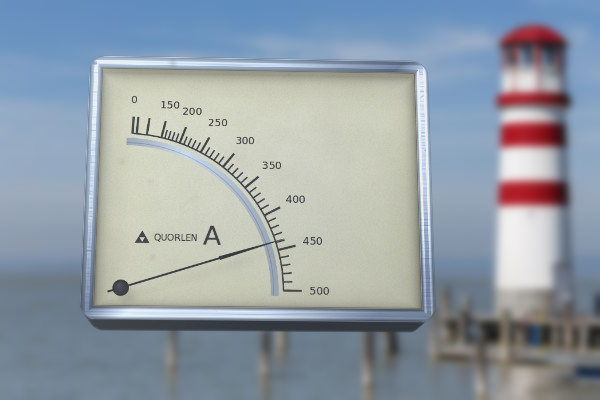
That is value=440 unit=A
